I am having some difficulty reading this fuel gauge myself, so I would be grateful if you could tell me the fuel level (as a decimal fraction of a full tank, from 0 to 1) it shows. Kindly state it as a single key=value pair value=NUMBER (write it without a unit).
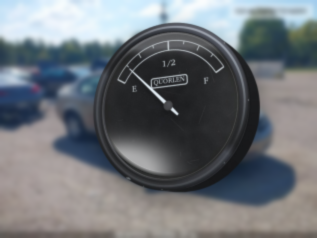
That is value=0.125
